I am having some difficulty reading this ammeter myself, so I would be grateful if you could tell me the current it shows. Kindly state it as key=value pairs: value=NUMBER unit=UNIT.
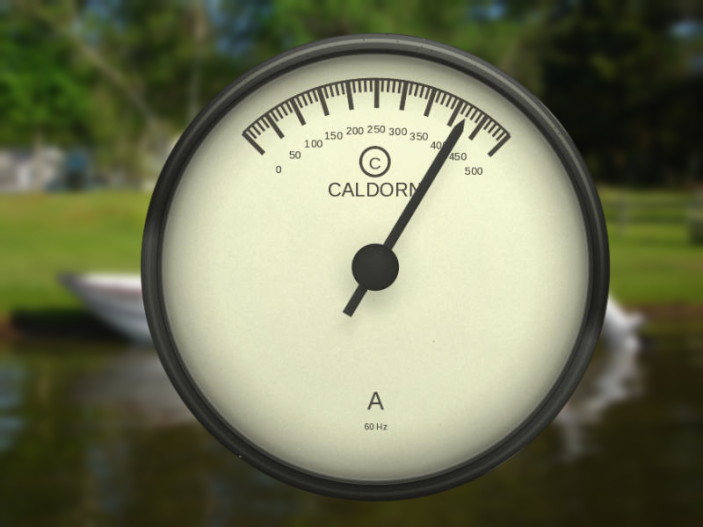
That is value=420 unit=A
